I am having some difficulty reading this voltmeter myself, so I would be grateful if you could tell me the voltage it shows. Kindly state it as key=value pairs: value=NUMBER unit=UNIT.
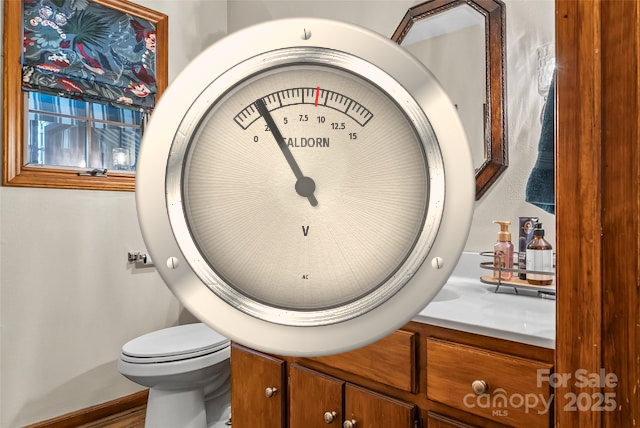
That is value=3 unit=V
